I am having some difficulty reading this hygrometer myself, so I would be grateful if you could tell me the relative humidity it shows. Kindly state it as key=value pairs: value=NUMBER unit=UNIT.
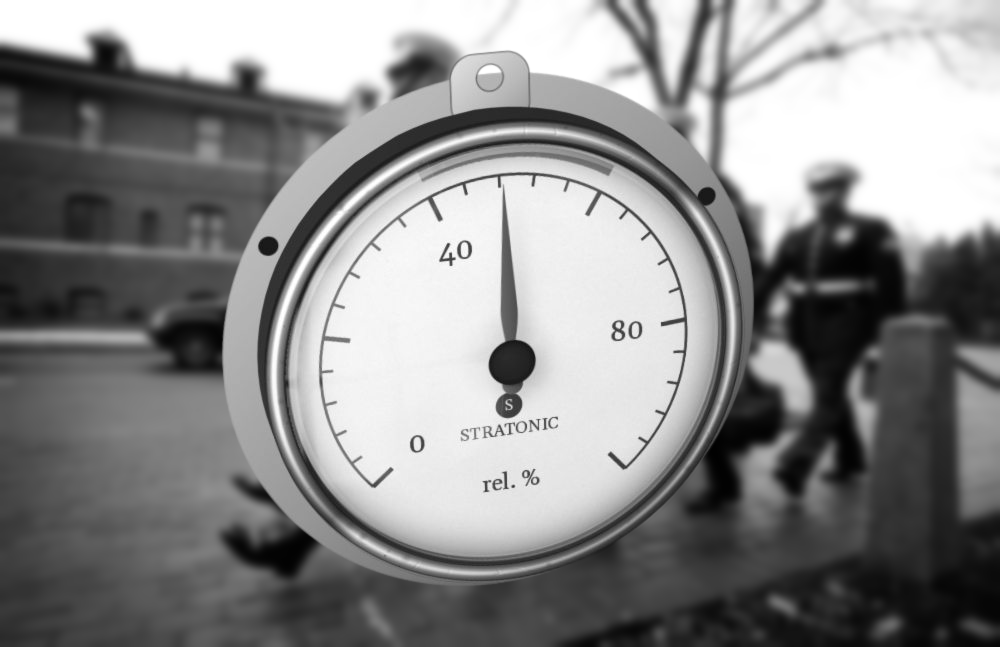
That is value=48 unit=%
